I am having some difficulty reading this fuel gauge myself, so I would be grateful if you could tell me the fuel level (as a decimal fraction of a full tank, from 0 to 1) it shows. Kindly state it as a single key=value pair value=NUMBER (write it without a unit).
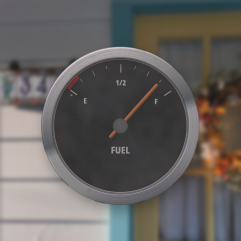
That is value=0.875
